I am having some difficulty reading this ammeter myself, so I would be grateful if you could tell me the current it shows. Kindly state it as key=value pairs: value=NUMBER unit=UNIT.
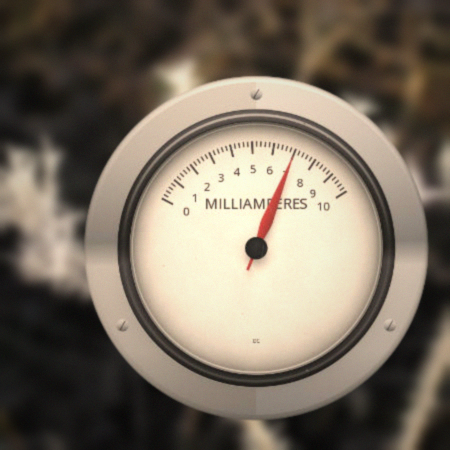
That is value=7 unit=mA
